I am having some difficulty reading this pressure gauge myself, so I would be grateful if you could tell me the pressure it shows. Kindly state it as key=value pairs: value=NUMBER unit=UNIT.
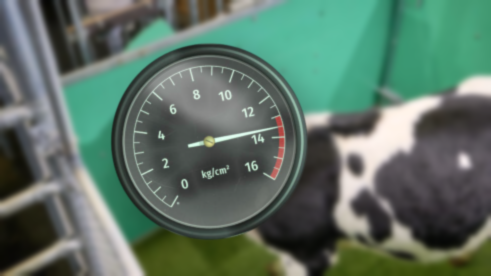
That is value=13.5 unit=kg/cm²
